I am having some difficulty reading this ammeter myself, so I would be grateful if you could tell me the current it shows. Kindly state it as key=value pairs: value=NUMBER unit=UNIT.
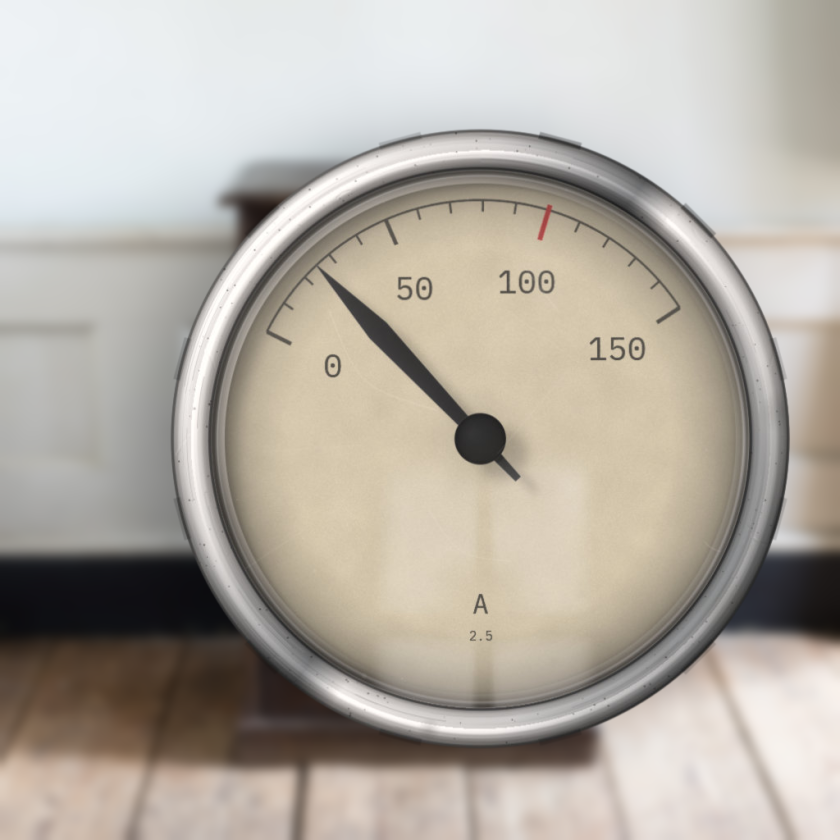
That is value=25 unit=A
